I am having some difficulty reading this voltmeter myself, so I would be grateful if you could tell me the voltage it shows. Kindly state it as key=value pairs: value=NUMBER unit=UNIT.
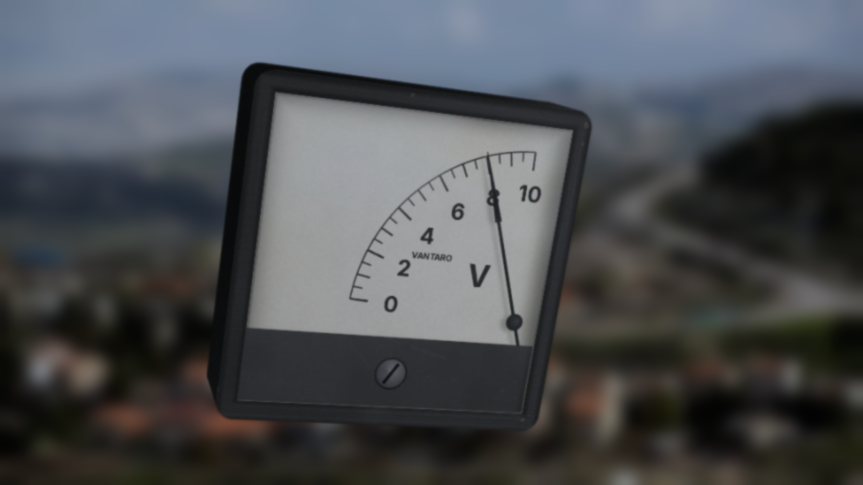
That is value=8 unit=V
